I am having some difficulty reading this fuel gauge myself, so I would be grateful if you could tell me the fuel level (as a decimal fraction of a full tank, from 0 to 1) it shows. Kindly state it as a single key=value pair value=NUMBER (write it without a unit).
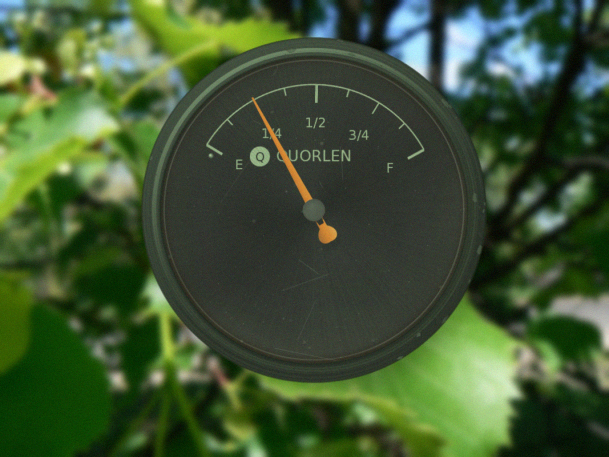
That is value=0.25
